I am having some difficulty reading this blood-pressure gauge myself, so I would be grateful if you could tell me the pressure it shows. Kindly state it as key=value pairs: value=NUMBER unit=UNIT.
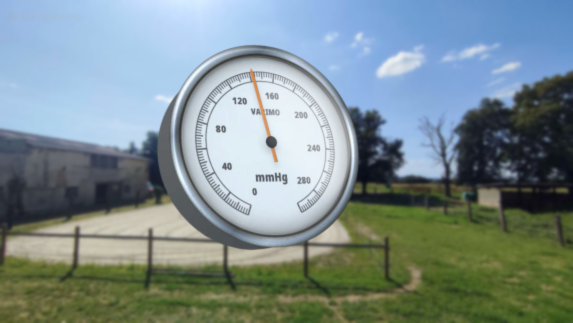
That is value=140 unit=mmHg
